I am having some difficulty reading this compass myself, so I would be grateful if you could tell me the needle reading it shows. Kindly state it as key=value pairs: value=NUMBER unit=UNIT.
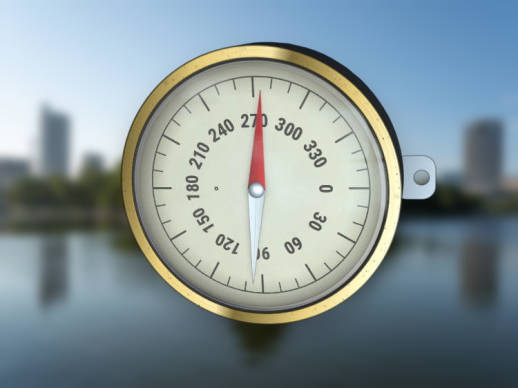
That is value=275 unit=°
